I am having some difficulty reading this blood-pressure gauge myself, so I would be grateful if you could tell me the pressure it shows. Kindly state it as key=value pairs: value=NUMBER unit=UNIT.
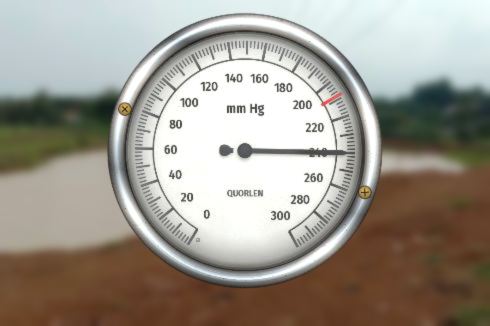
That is value=240 unit=mmHg
